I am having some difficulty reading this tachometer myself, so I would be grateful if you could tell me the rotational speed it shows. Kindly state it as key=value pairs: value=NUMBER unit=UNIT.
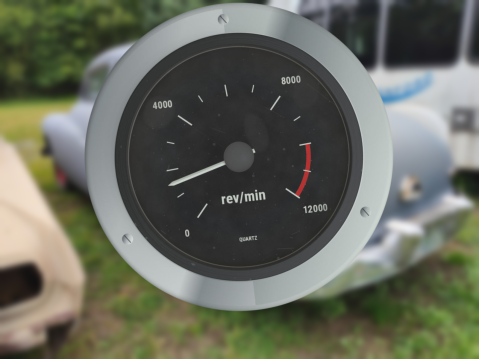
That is value=1500 unit=rpm
